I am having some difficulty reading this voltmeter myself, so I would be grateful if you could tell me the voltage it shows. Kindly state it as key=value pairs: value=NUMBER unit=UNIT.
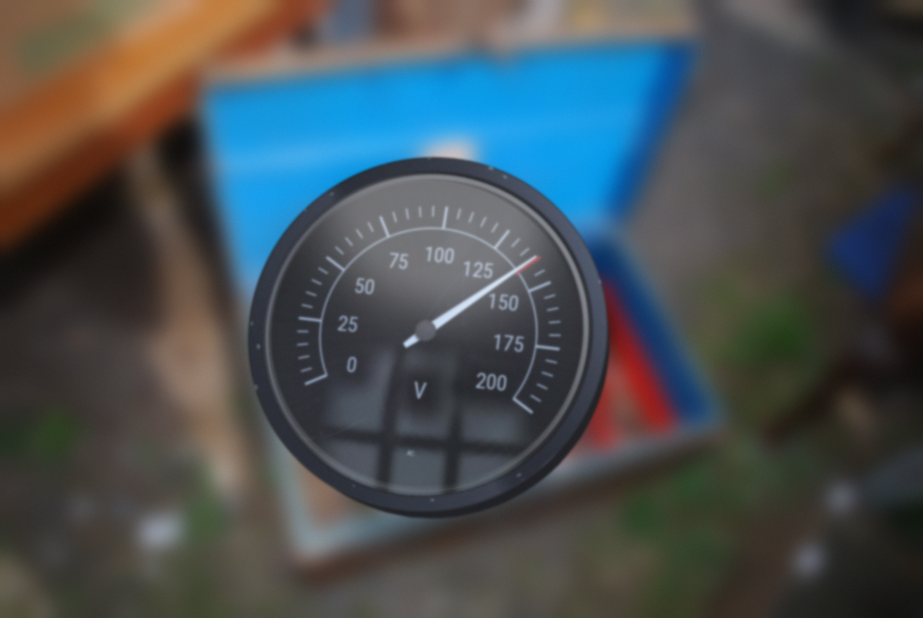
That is value=140 unit=V
